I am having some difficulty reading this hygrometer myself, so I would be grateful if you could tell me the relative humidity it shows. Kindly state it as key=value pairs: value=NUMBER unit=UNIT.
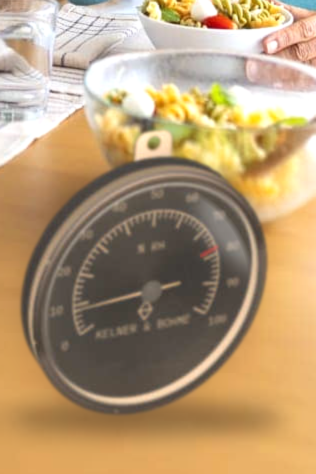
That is value=10 unit=%
